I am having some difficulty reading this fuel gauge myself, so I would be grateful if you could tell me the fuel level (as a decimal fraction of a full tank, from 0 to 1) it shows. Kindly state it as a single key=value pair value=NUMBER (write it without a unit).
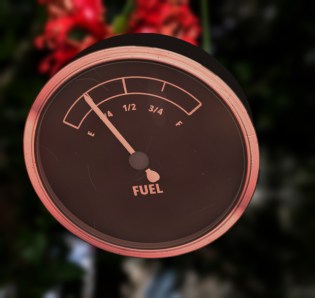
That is value=0.25
